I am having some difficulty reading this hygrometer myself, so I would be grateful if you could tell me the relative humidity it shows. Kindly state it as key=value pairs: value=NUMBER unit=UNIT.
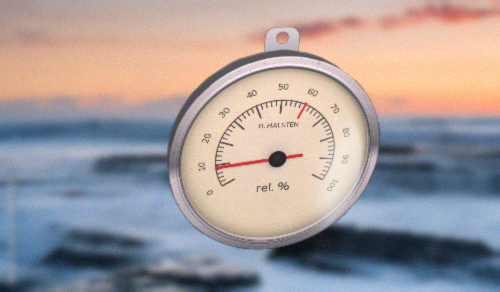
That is value=10 unit=%
